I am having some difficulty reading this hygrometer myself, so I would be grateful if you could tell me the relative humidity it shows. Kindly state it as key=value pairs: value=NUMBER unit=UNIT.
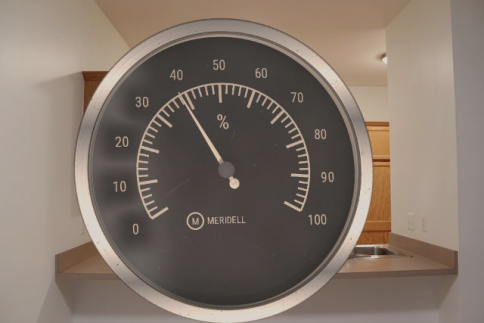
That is value=38 unit=%
